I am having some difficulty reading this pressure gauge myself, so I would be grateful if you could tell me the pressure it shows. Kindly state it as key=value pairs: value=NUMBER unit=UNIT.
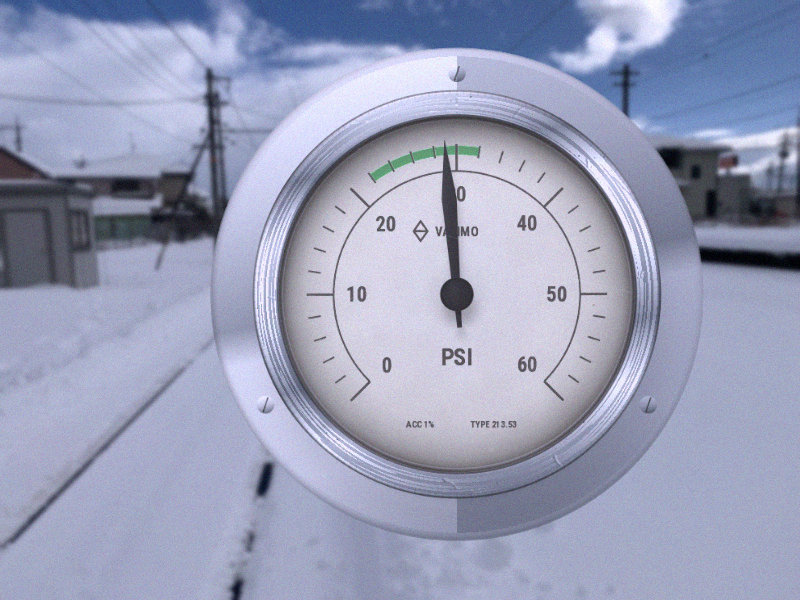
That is value=29 unit=psi
